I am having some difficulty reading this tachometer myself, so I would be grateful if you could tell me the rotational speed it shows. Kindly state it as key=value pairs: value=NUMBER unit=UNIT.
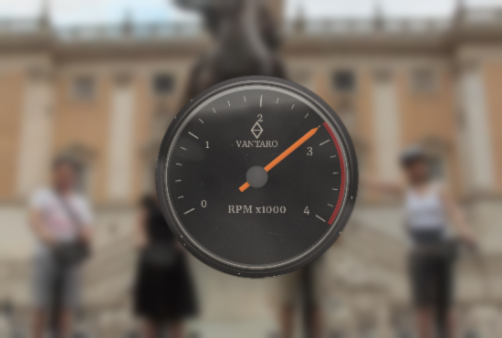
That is value=2800 unit=rpm
